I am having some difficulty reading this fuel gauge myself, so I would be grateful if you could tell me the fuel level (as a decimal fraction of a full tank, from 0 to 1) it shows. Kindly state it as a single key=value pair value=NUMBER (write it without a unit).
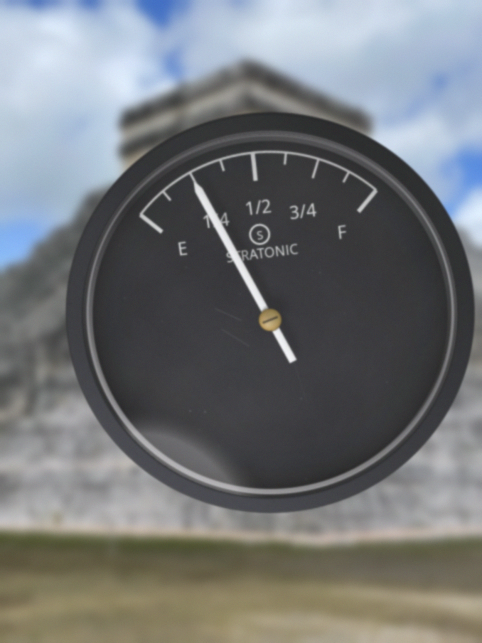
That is value=0.25
